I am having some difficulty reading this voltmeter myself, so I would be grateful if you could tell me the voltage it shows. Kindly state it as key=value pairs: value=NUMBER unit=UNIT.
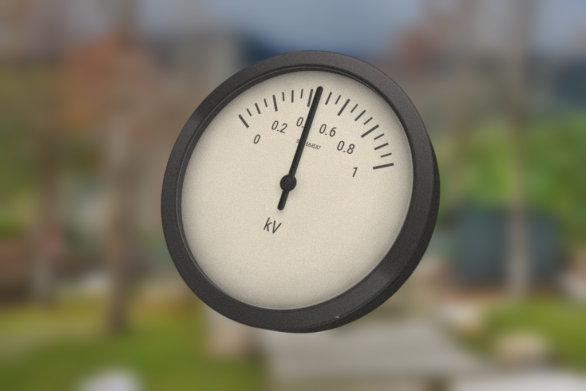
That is value=0.45 unit=kV
